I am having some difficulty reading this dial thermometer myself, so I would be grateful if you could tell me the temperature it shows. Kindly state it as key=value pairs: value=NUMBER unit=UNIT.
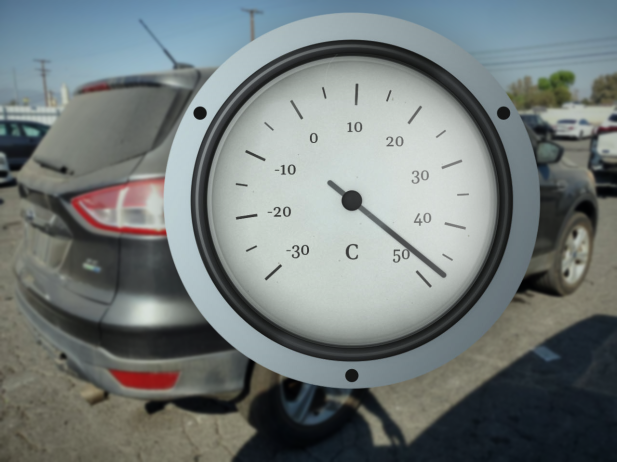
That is value=47.5 unit=°C
